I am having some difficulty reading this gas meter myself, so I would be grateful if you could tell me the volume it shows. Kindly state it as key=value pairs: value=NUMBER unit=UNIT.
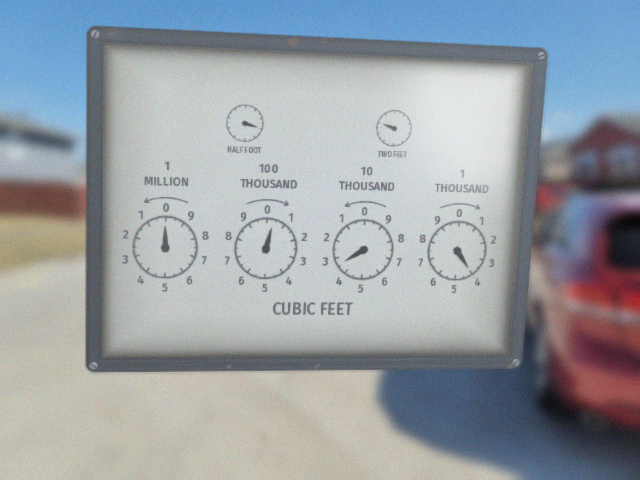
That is value=3400 unit=ft³
